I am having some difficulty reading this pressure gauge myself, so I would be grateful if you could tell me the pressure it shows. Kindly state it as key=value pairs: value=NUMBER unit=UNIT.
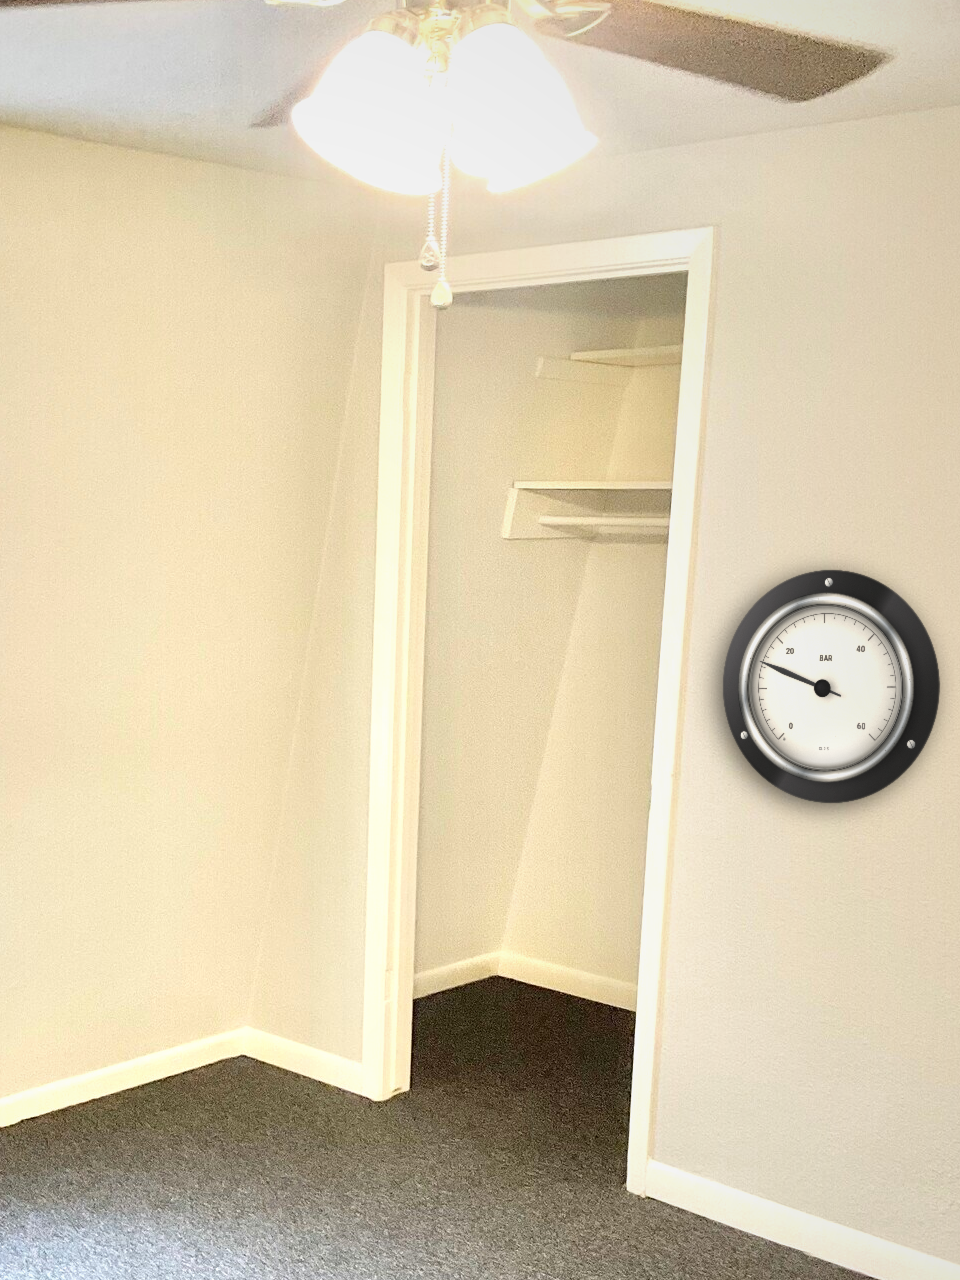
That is value=15 unit=bar
